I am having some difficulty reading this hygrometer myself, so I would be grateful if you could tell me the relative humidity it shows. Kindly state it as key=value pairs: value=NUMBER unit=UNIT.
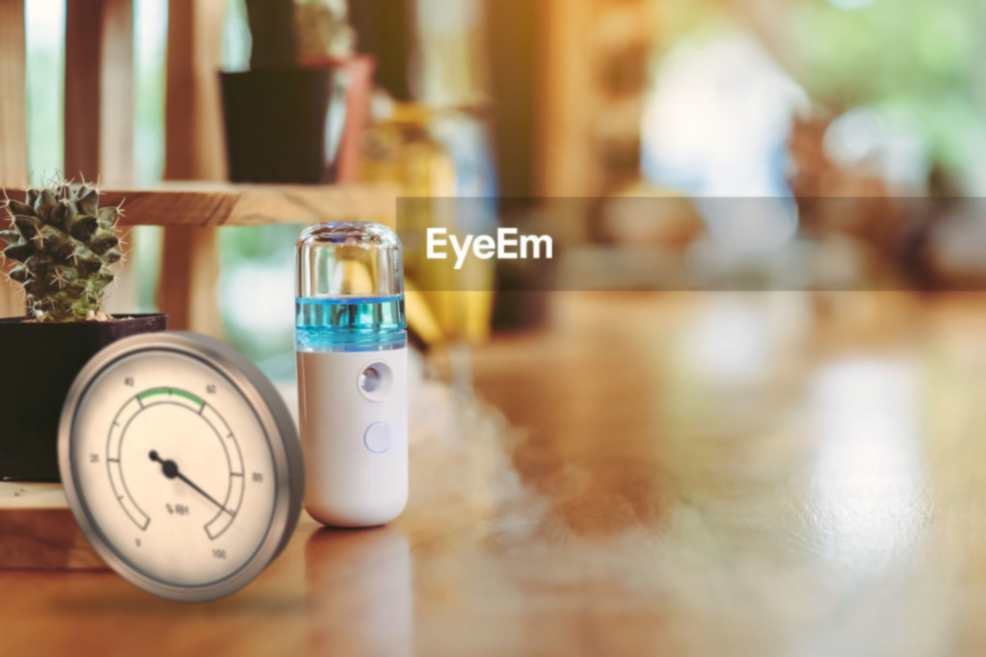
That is value=90 unit=%
